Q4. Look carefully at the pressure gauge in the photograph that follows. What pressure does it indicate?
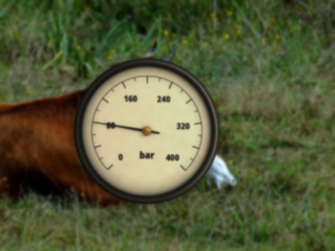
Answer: 80 bar
